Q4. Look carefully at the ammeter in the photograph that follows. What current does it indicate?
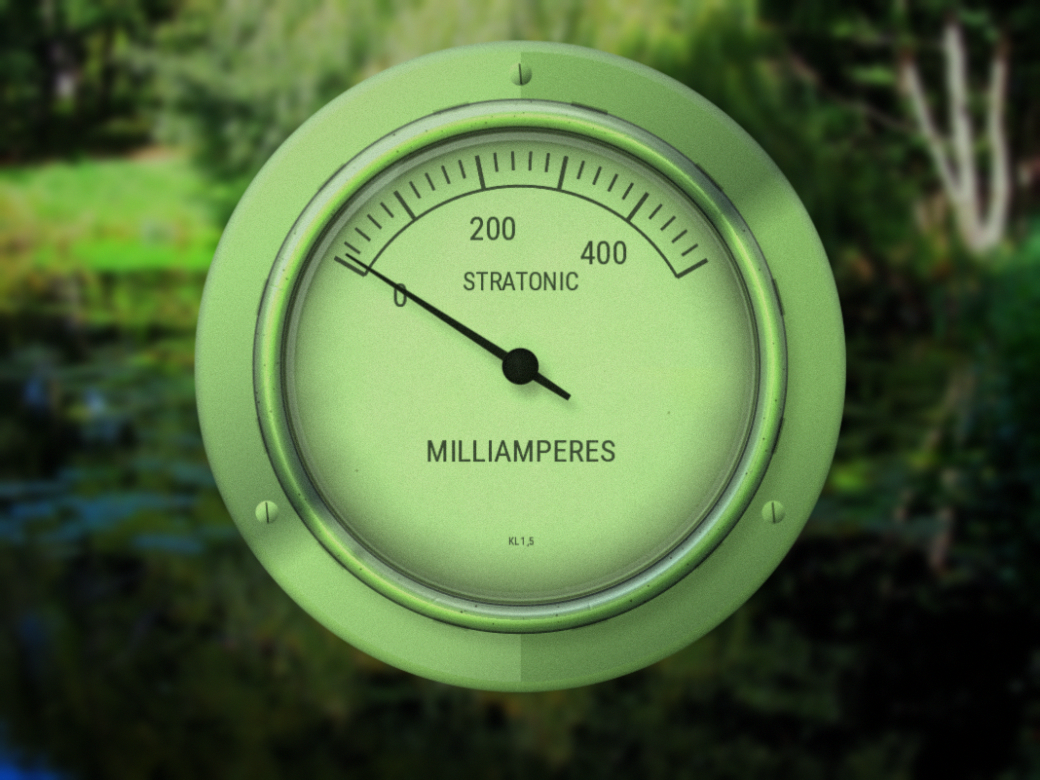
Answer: 10 mA
